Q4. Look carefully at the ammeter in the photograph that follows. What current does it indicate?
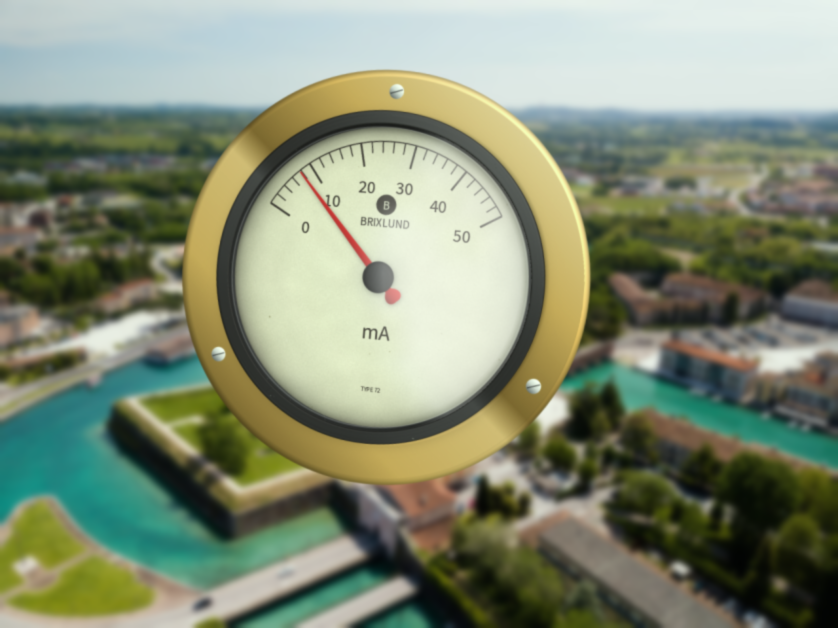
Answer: 8 mA
